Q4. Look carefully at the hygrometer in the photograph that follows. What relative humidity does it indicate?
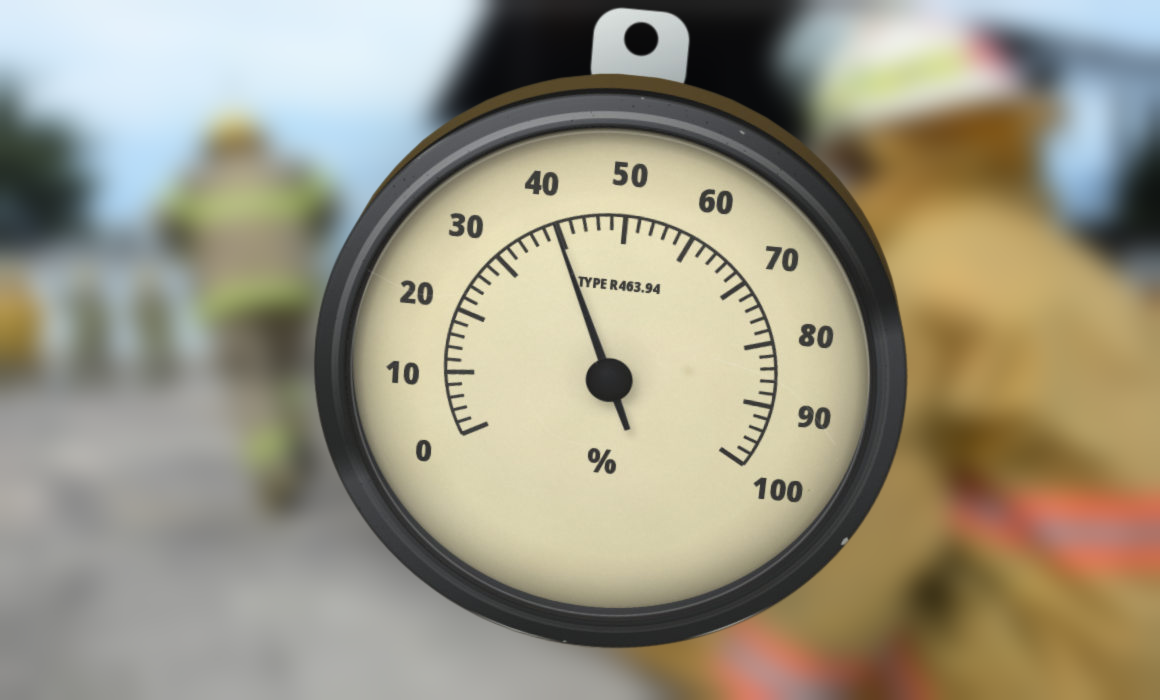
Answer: 40 %
